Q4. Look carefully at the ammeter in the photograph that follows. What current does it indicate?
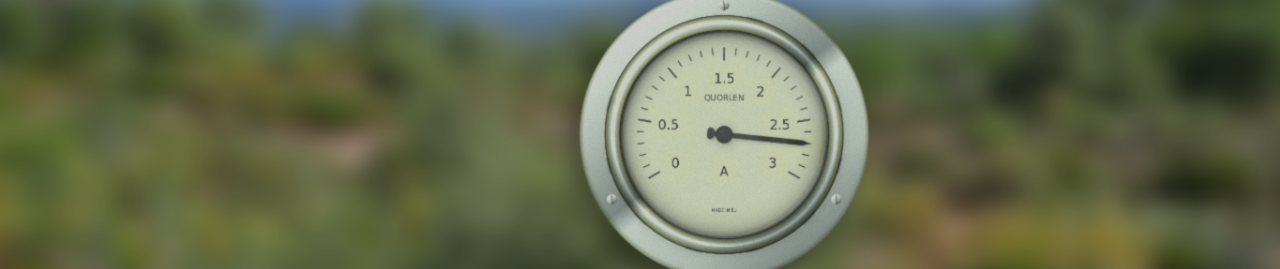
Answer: 2.7 A
